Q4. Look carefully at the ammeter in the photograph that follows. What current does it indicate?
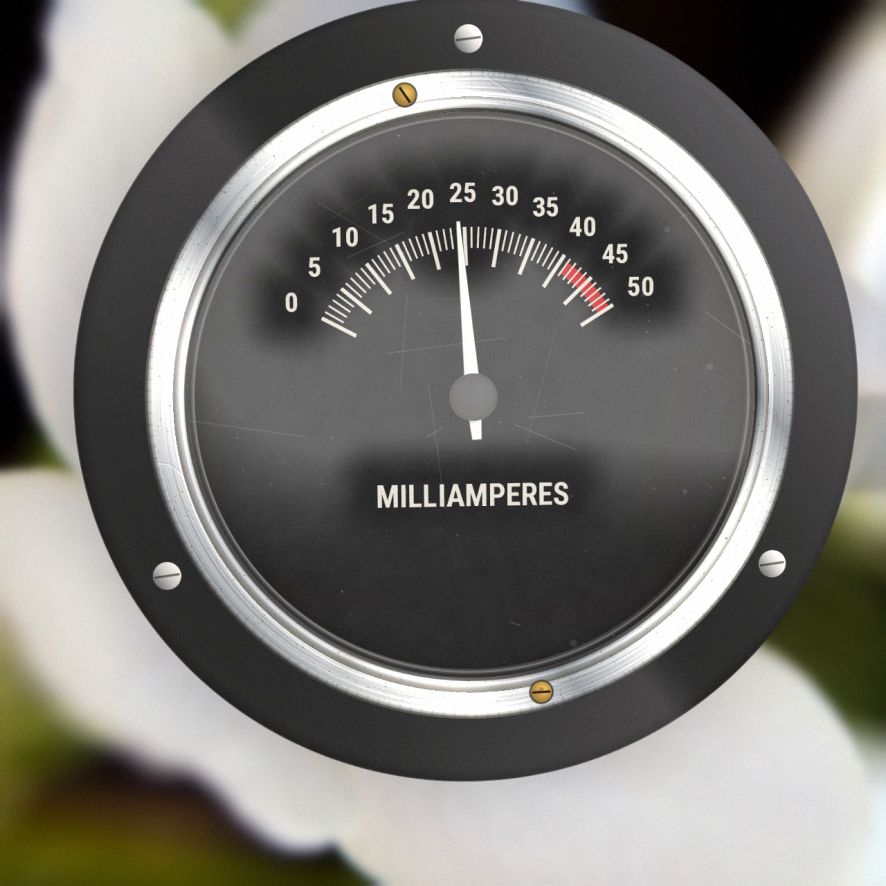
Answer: 24 mA
